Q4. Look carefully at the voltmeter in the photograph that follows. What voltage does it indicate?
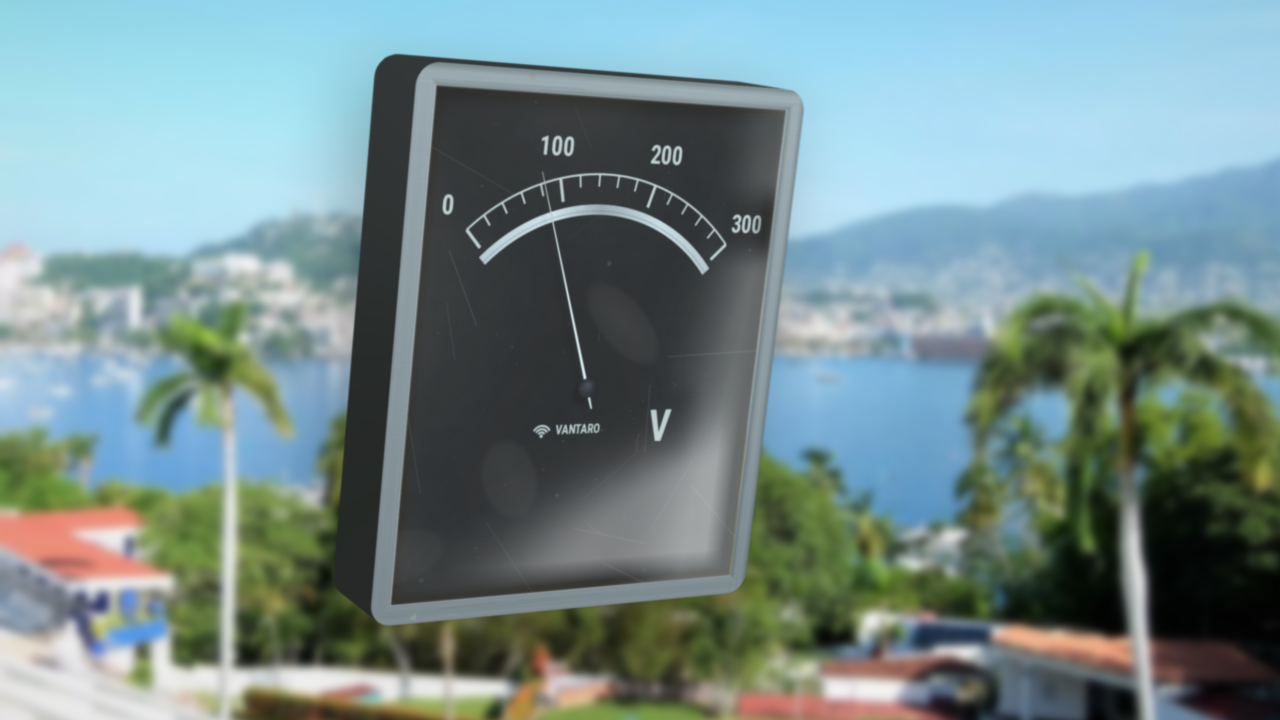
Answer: 80 V
